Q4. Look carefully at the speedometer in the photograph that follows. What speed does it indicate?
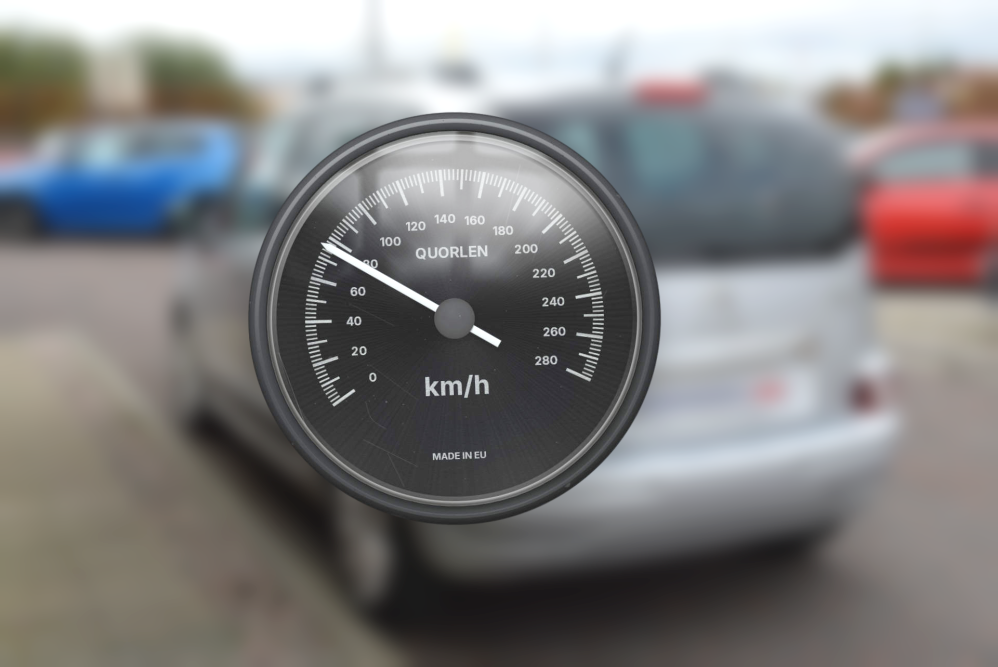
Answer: 76 km/h
